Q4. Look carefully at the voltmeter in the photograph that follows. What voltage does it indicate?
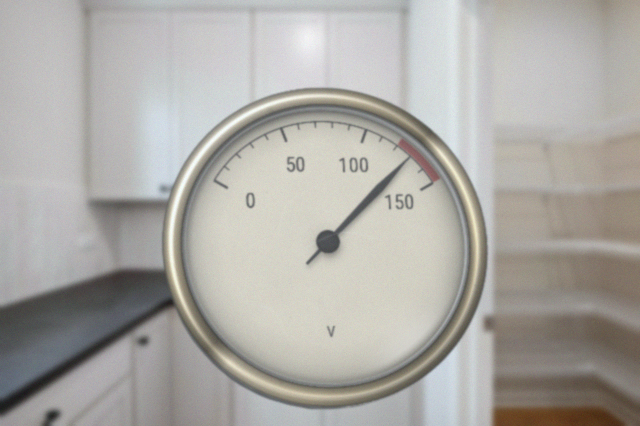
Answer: 130 V
